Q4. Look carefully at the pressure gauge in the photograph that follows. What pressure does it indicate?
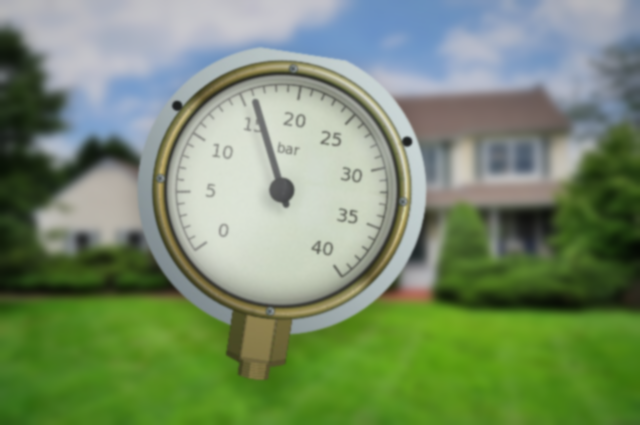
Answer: 16 bar
